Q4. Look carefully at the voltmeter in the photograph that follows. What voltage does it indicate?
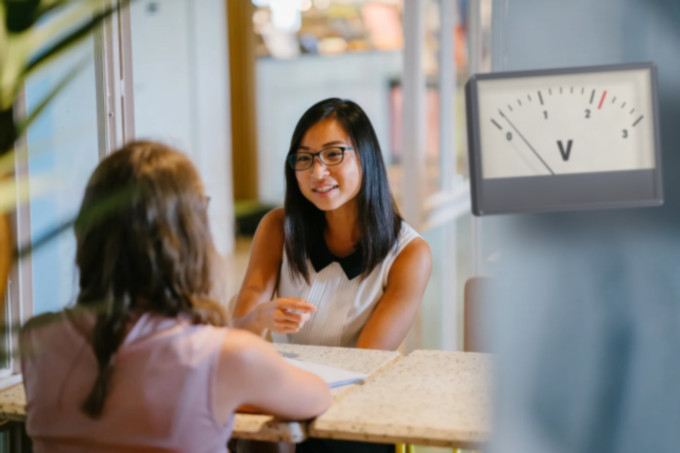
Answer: 0.2 V
